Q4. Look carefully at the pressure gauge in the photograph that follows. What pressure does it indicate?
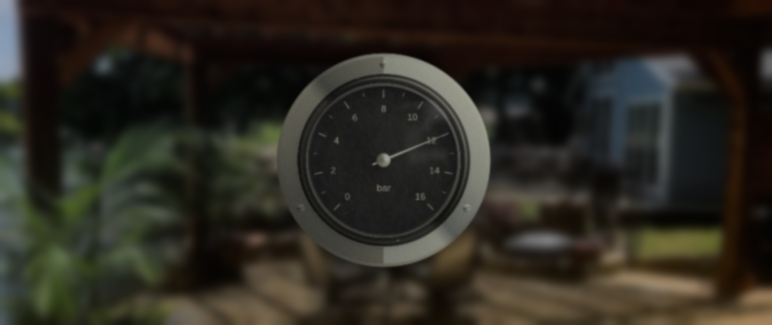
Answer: 12 bar
